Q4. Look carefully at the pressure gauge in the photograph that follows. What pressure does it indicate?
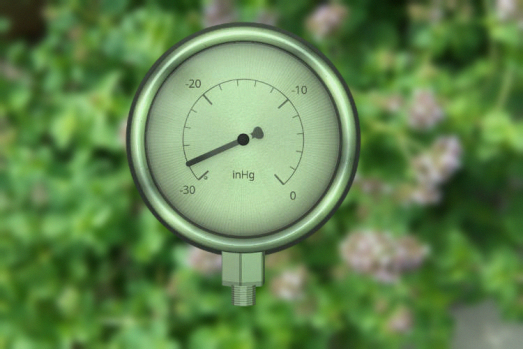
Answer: -28 inHg
